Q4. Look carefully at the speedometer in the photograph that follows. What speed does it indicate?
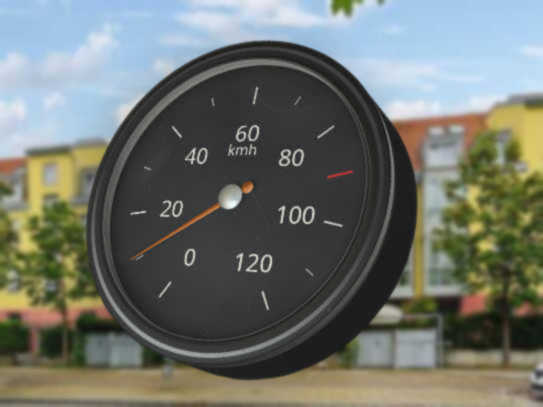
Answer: 10 km/h
